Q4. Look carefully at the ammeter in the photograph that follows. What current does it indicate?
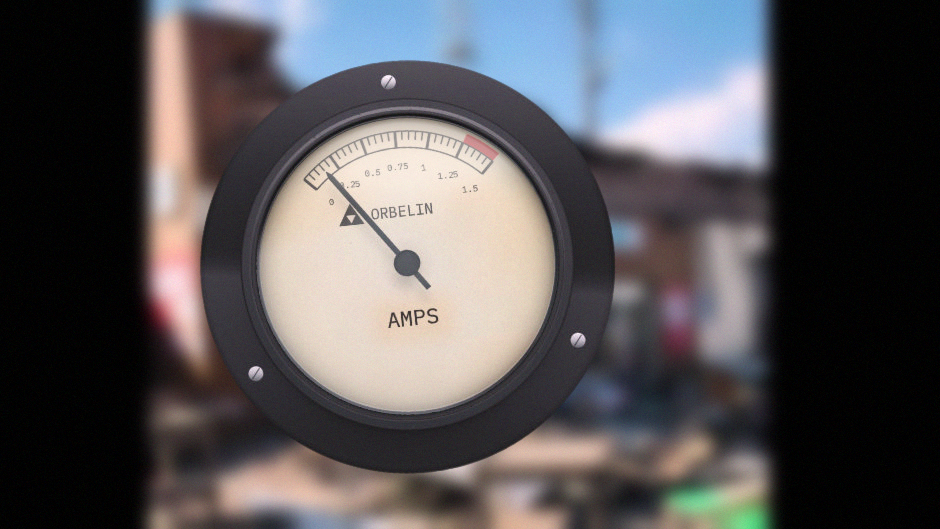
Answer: 0.15 A
